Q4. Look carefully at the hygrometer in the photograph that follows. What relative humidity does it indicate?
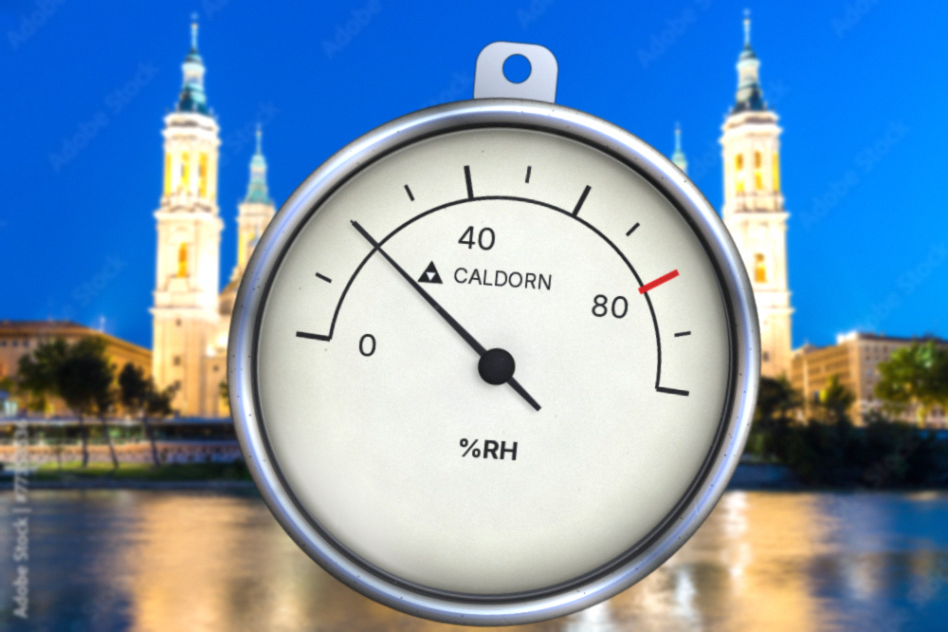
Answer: 20 %
